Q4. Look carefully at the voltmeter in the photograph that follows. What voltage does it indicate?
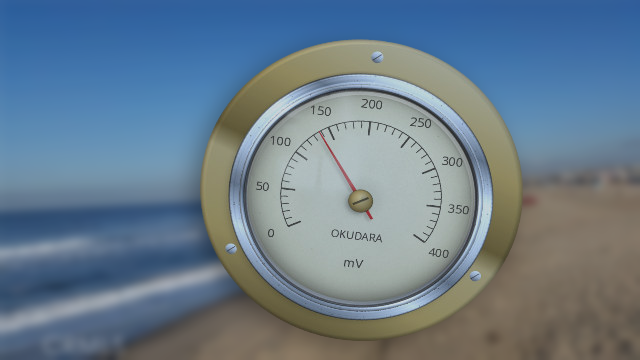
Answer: 140 mV
